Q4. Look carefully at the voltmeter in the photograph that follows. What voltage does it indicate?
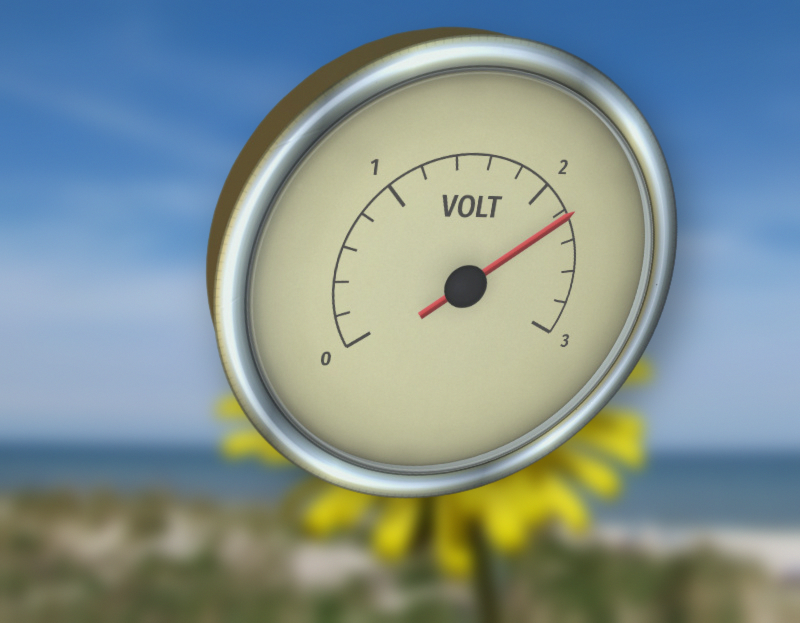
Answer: 2.2 V
